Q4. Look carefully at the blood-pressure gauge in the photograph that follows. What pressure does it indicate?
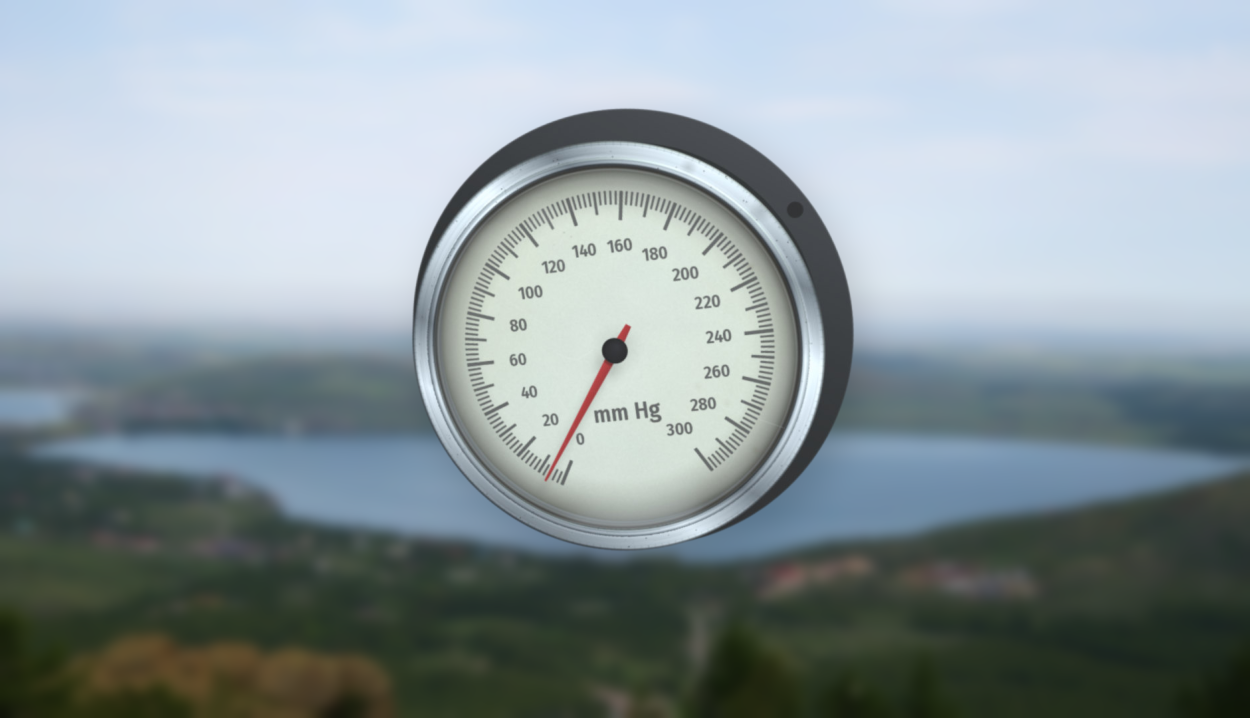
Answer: 6 mmHg
